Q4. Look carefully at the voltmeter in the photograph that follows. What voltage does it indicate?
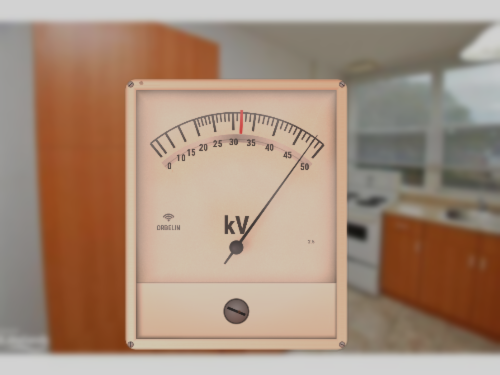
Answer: 48 kV
